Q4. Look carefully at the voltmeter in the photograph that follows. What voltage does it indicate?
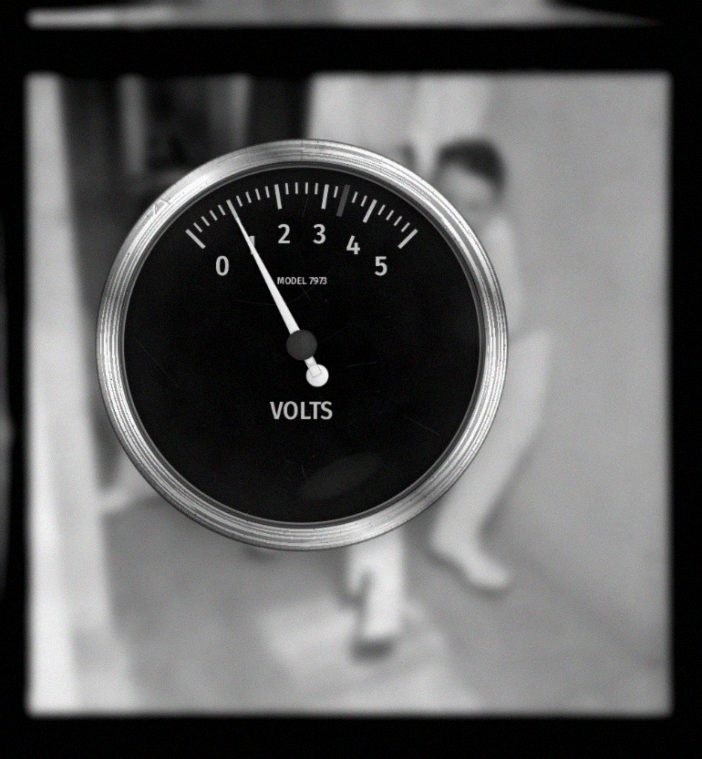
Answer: 1 V
